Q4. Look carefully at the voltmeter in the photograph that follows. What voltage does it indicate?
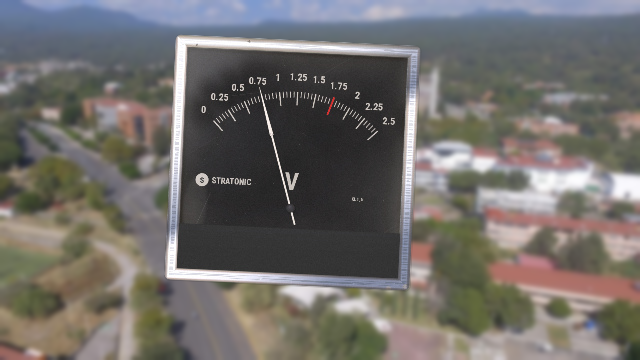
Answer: 0.75 V
